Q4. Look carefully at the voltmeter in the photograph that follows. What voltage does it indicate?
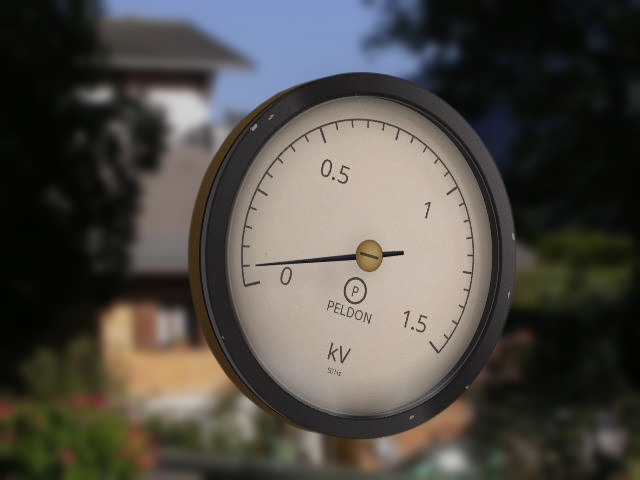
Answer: 0.05 kV
